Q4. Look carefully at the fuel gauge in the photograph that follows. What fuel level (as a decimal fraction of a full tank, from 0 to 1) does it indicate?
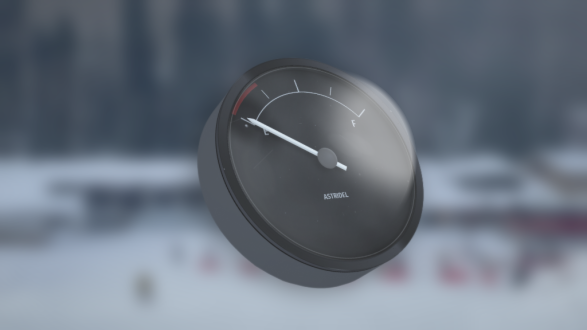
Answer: 0
